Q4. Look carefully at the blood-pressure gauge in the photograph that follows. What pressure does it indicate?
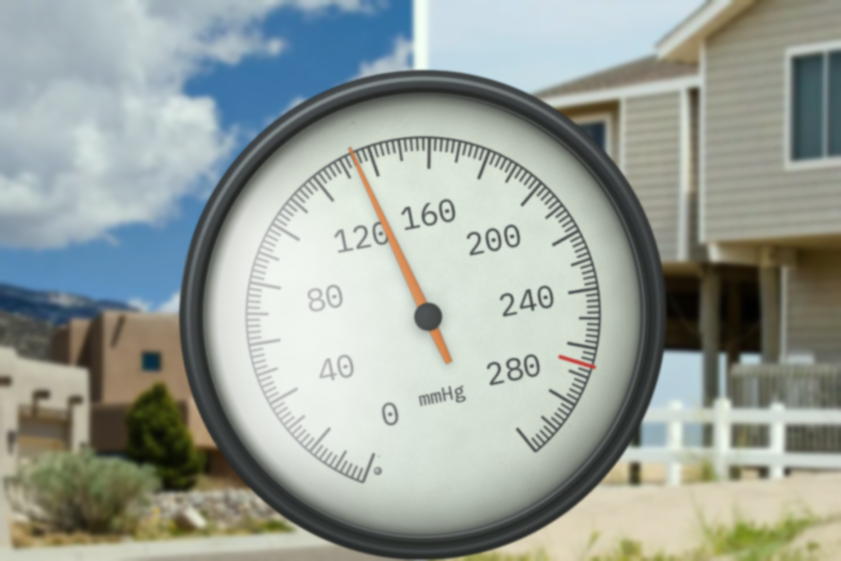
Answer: 134 mmHg
